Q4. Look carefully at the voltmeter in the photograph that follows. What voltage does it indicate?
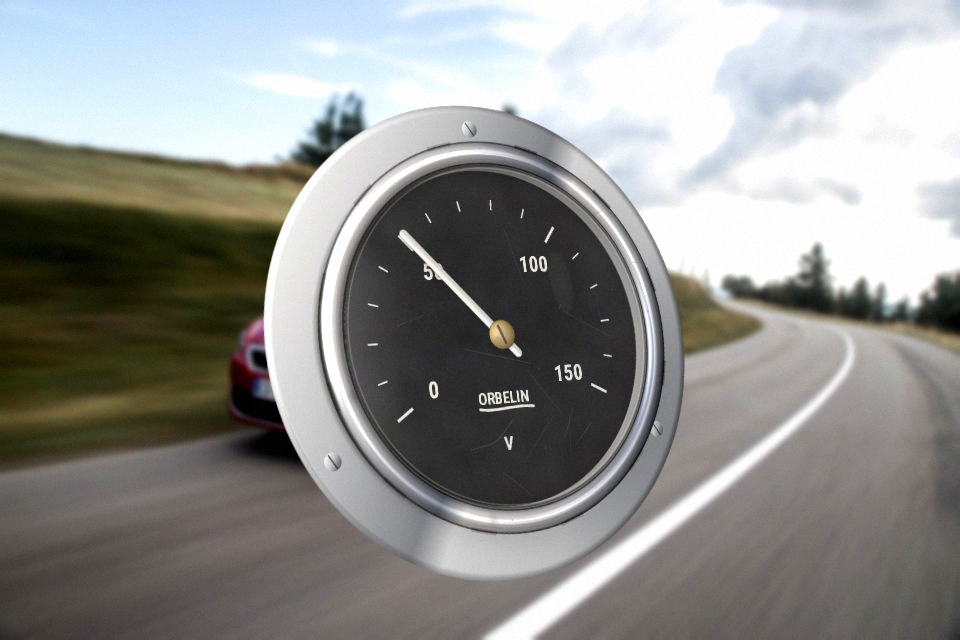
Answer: 50 V
